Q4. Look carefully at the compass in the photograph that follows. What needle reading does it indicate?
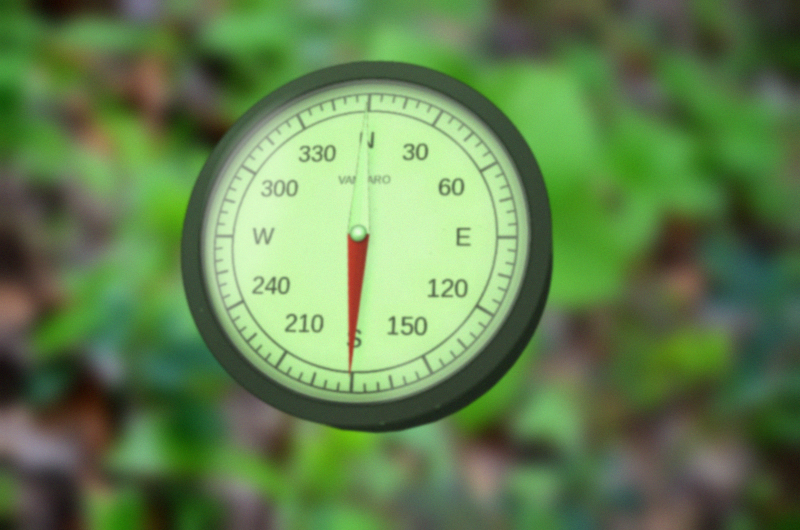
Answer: 180 °
